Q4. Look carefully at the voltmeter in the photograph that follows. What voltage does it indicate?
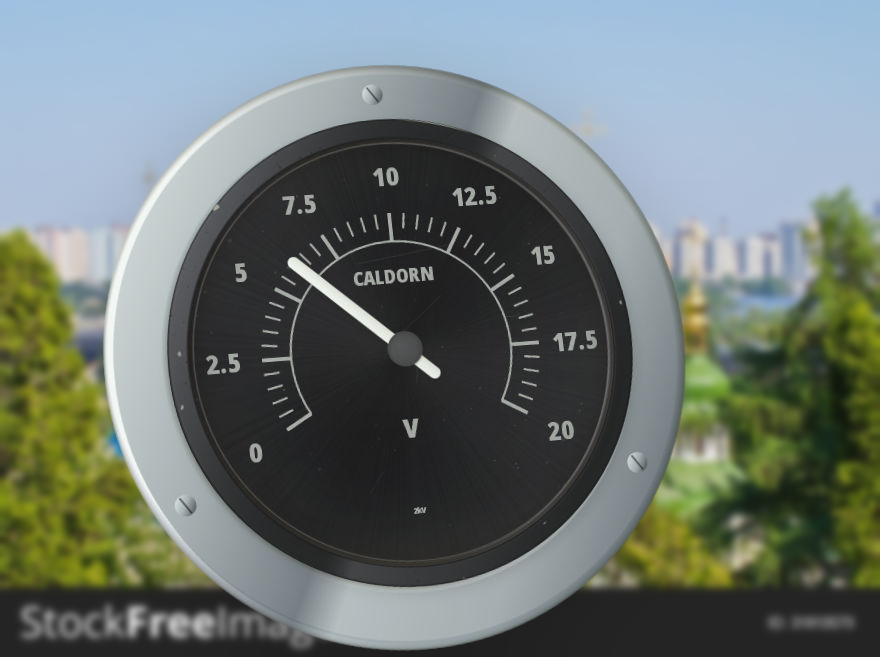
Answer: 6 V
